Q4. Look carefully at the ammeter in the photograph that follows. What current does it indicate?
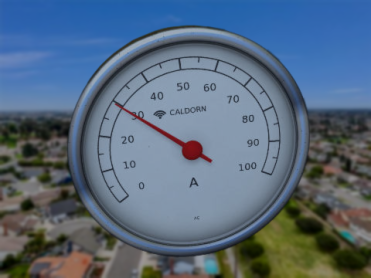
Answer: 30 A
